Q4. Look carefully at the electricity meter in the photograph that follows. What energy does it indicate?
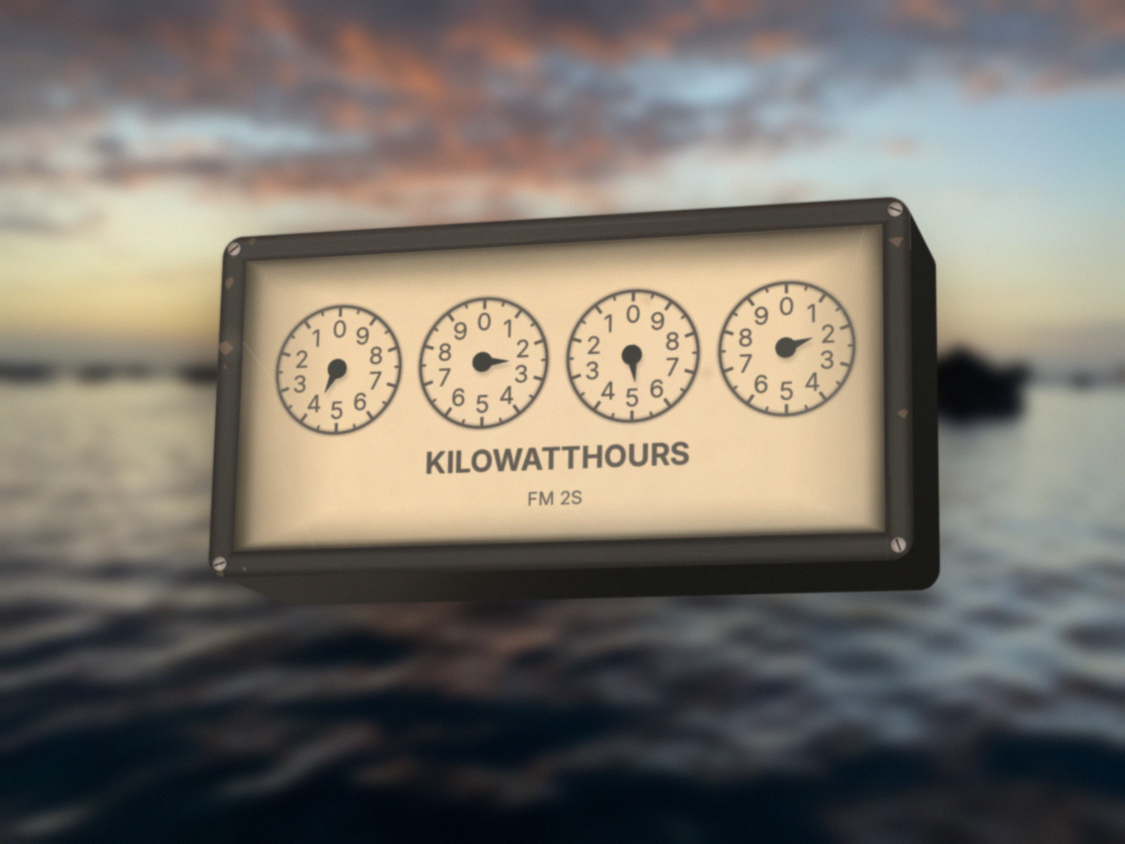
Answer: 4252 kWh
